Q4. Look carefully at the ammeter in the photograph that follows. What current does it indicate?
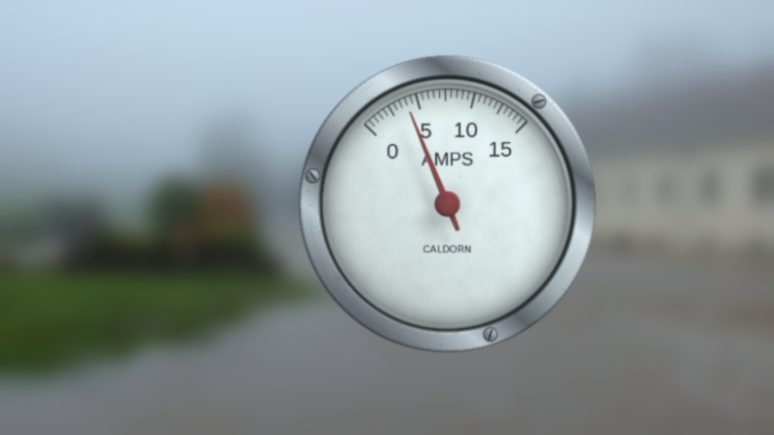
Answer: 4 A
